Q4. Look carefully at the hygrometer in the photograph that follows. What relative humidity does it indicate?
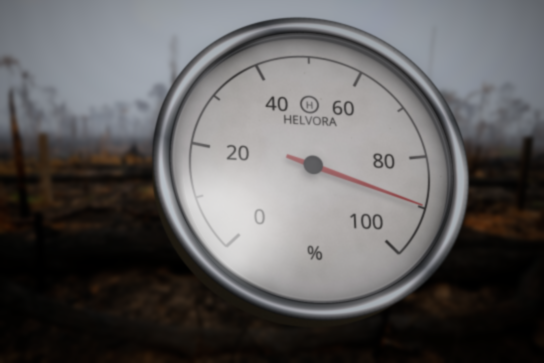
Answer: 90 %
